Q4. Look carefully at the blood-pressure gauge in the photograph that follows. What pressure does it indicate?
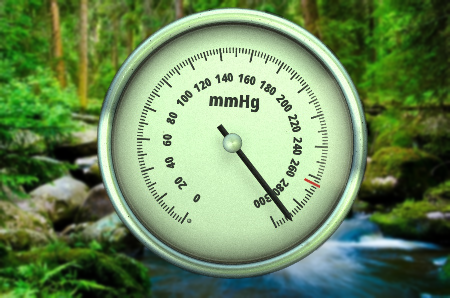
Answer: 290 mmHg
